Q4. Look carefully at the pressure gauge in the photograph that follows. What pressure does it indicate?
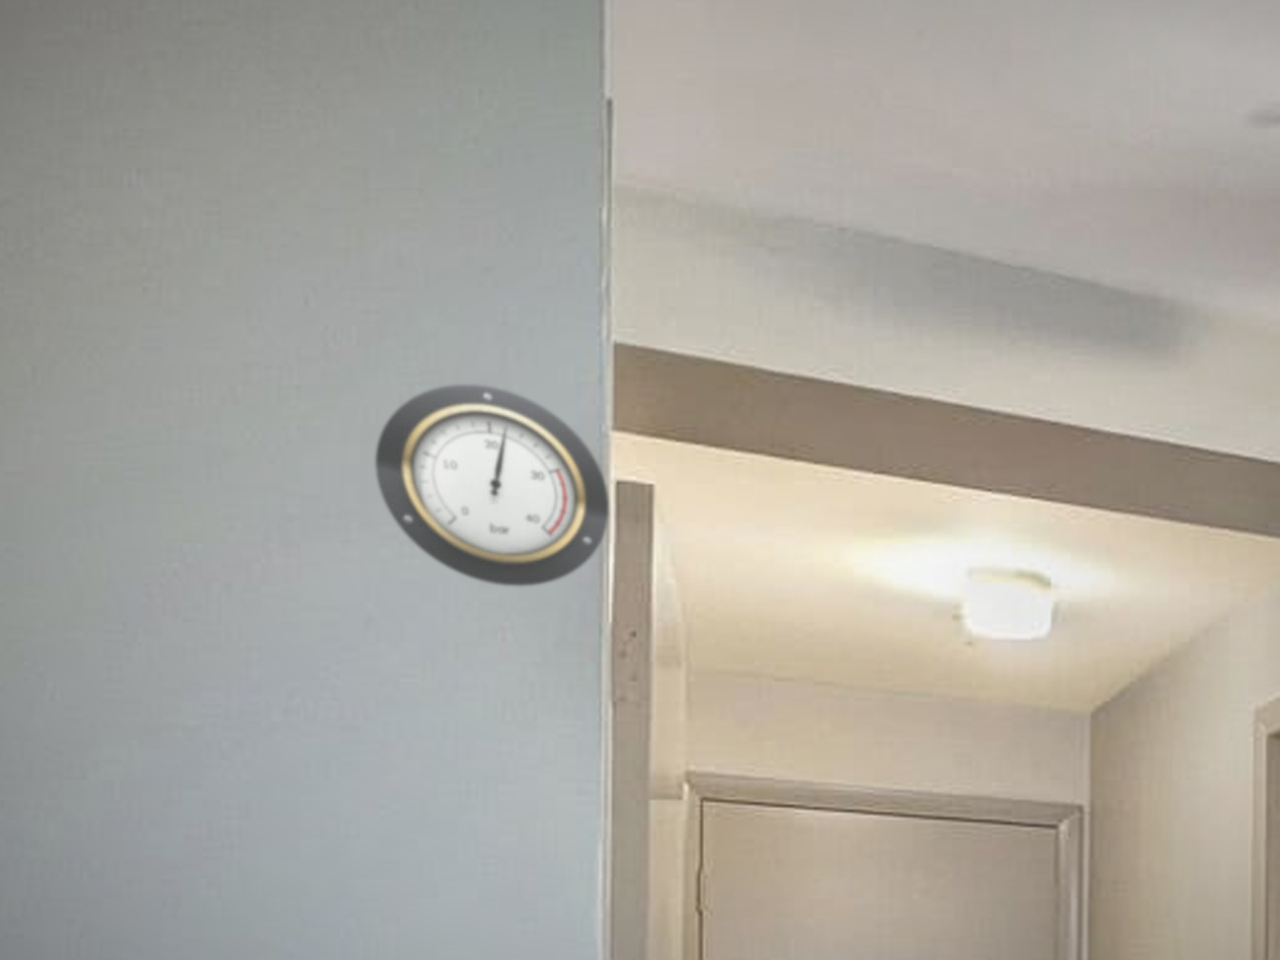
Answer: 22 bar
